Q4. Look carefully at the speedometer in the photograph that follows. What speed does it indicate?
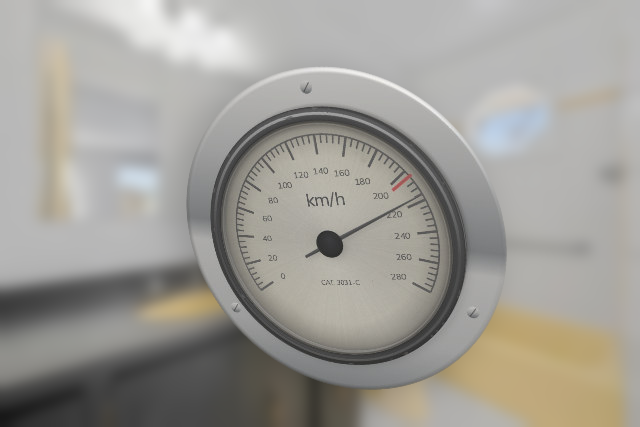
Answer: 216 km/h
